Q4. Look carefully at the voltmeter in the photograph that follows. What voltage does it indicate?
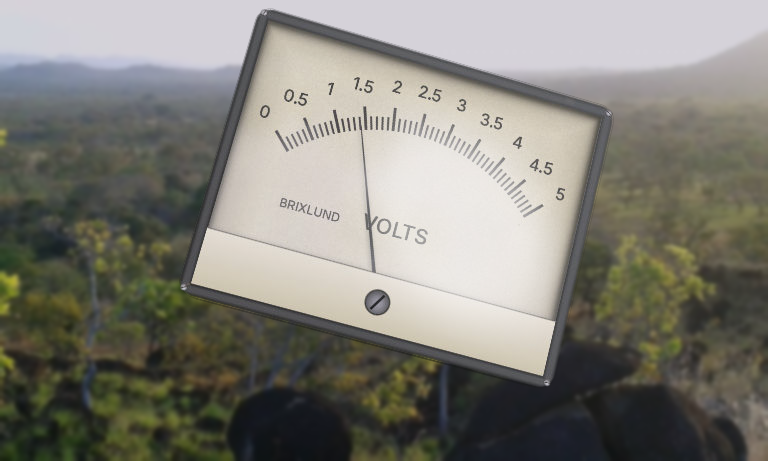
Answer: 1.4 V
